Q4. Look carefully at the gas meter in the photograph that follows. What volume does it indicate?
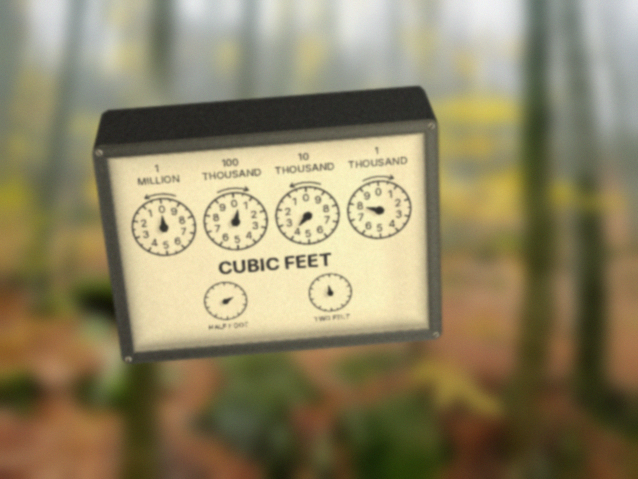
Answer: 3800 ft³
